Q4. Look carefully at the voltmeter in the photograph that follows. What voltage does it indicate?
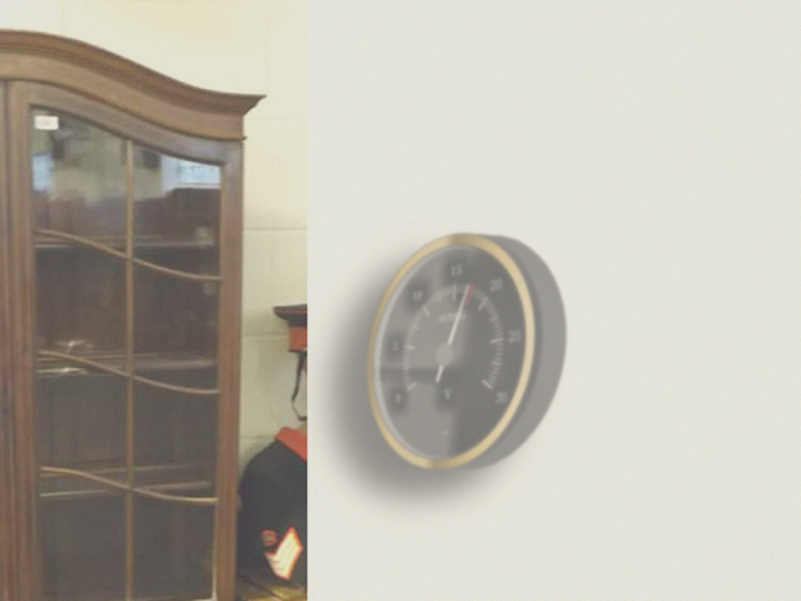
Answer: 17.5 V
